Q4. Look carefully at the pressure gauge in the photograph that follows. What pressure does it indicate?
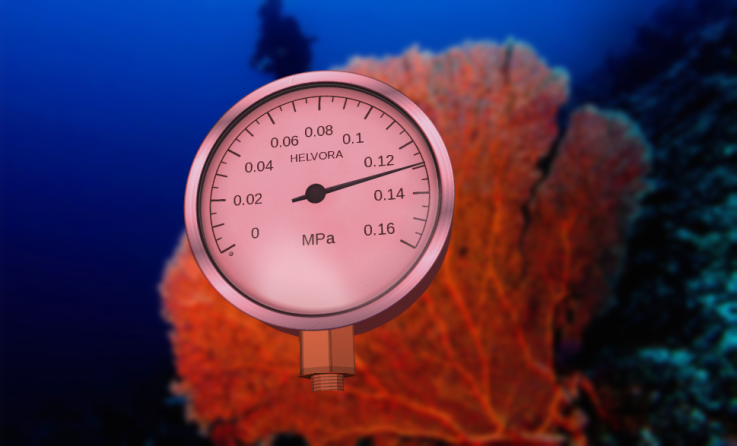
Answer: 0.13 MPa
